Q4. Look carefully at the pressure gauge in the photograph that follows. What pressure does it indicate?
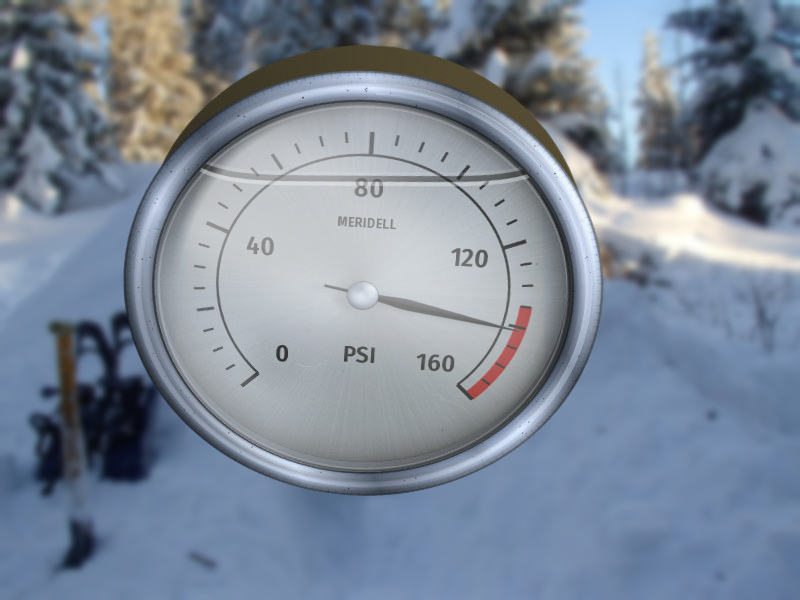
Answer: 140 psi
